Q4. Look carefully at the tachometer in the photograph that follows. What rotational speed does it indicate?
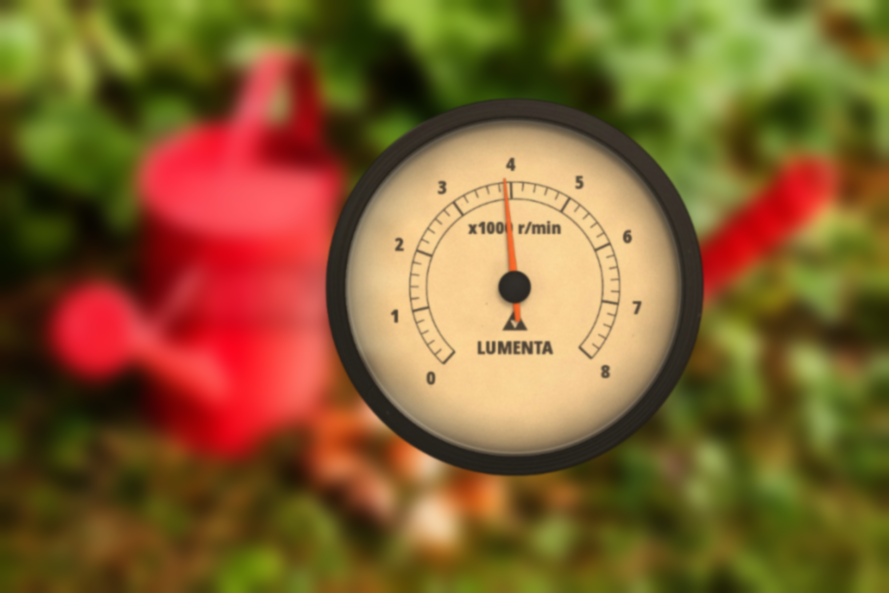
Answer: 3900 rpm
